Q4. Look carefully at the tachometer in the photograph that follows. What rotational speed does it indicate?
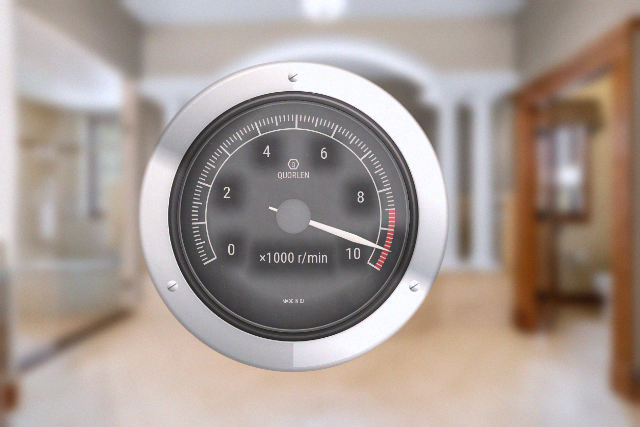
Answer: 9500 rpm
